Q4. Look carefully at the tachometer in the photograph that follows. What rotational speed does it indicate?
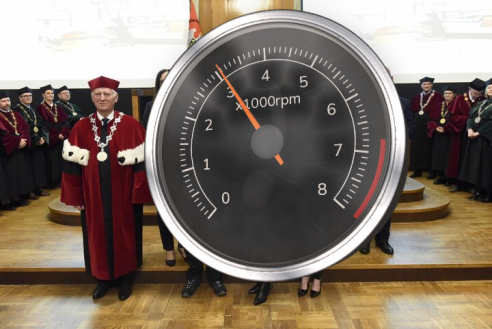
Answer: 3100 rpm
